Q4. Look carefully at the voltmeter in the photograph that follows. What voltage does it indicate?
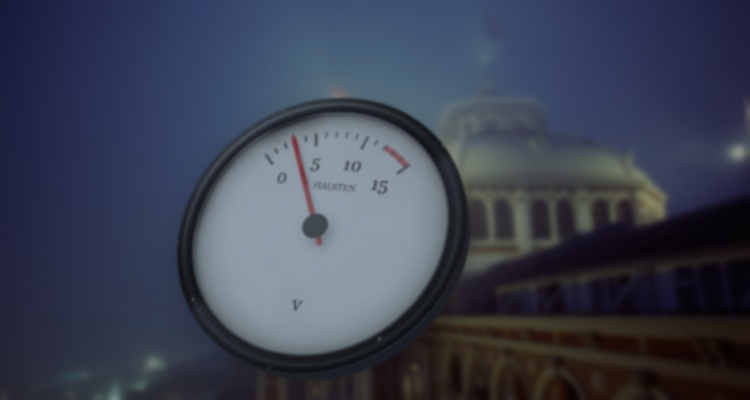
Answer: 3 V
